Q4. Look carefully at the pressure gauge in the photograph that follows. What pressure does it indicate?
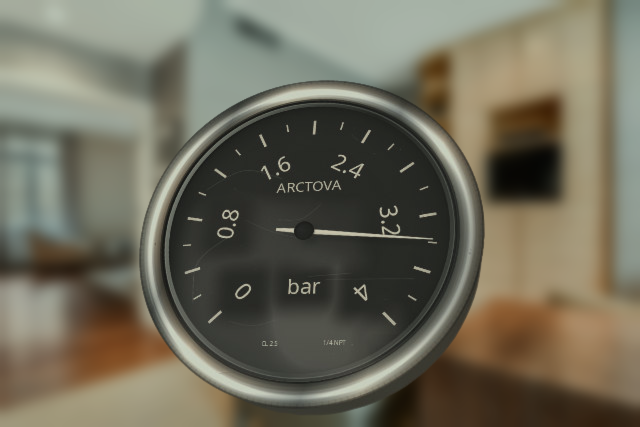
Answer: 3.4 bar
